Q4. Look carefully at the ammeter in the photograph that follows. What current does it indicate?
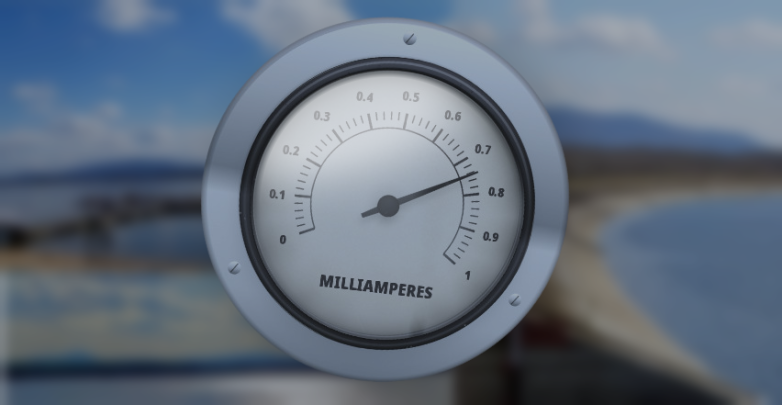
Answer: 0.74 mA
